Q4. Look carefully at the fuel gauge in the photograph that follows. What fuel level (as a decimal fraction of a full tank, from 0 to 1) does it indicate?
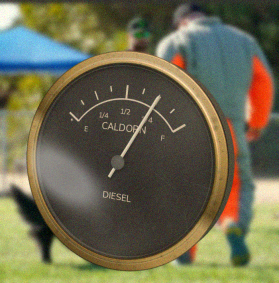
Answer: 0.75
